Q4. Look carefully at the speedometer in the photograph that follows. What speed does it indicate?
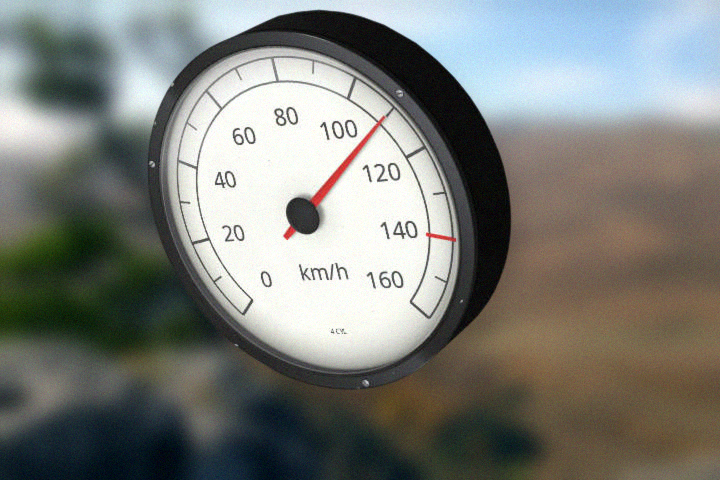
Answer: 110 km/h
